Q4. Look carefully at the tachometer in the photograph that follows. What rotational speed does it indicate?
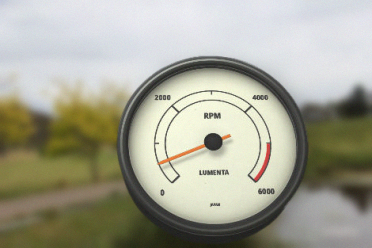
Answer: 500 rpm
